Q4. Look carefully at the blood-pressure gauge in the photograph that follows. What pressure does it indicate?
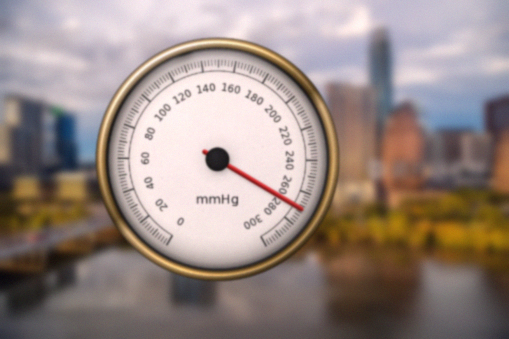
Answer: 270 mmHg
